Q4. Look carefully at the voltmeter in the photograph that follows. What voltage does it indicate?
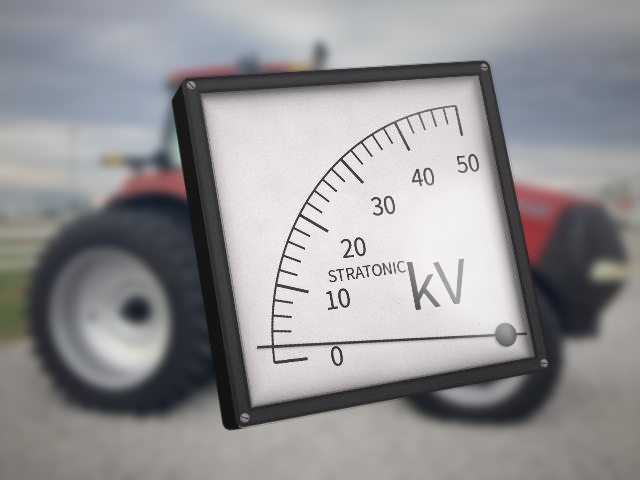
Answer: 2 kV
